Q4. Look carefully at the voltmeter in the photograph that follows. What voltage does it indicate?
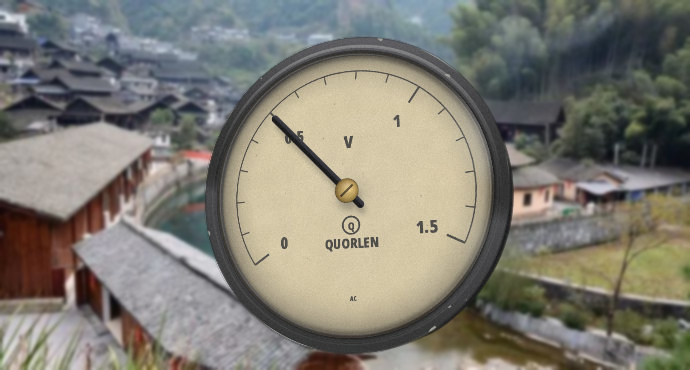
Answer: 0.5 V
